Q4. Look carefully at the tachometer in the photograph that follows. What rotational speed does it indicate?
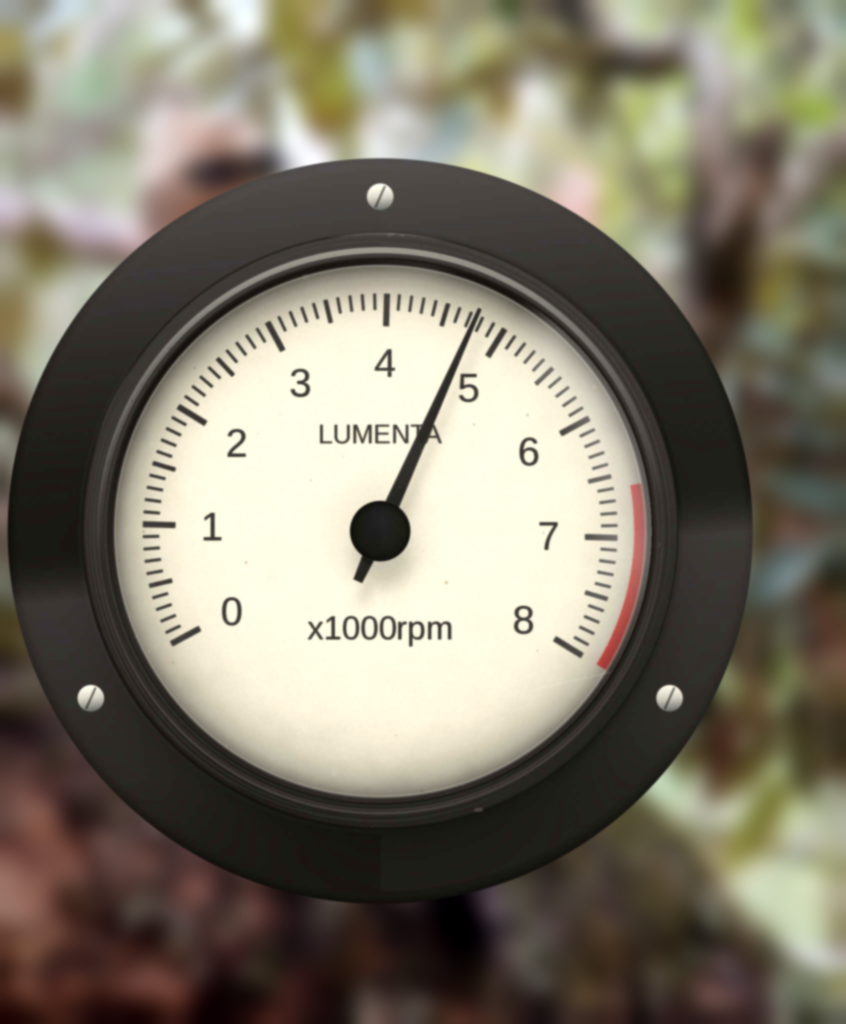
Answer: 4750 rpm
